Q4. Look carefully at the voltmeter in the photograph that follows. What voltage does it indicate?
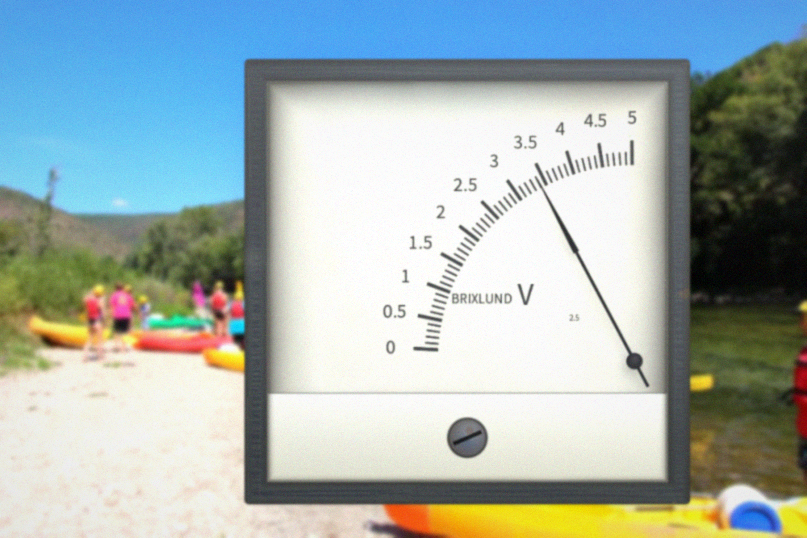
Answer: 3.4 V
